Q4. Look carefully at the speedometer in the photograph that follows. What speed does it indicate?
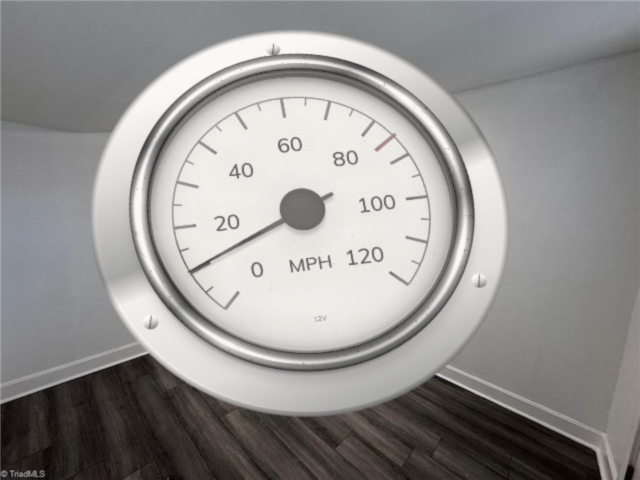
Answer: 10 mph
